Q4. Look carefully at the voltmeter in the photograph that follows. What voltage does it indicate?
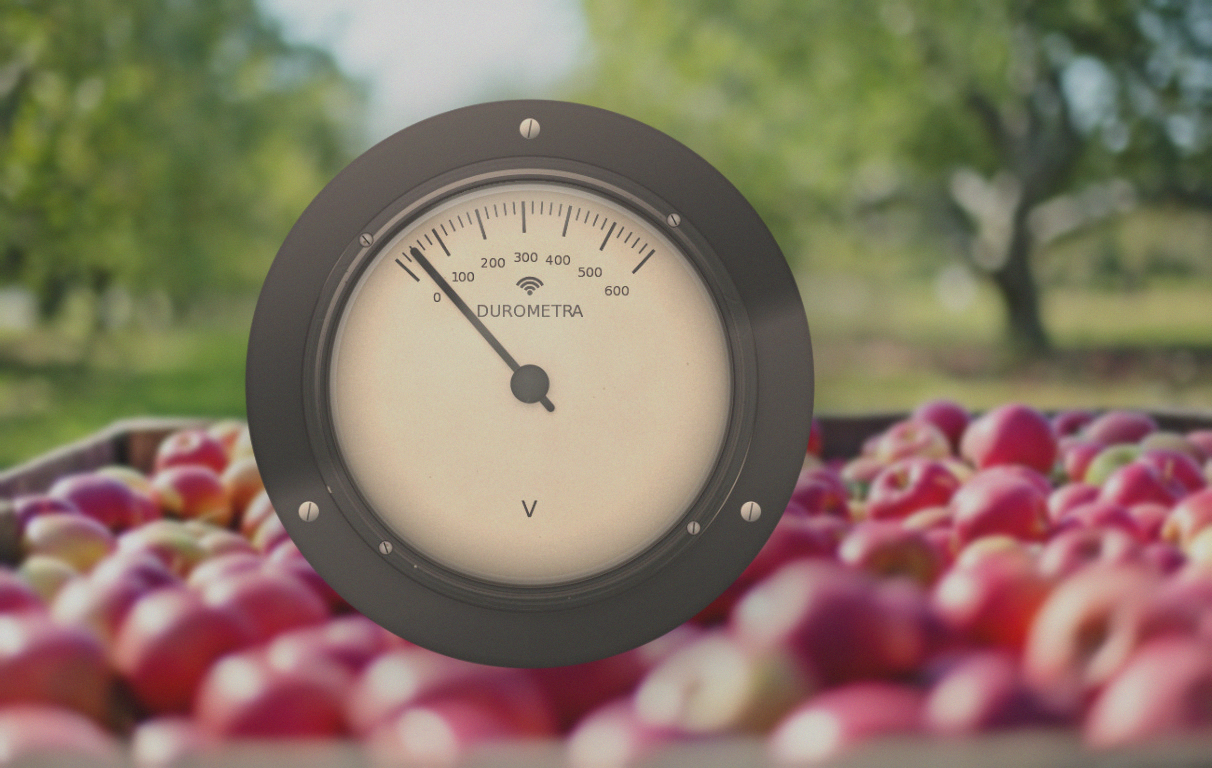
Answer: 40 V
